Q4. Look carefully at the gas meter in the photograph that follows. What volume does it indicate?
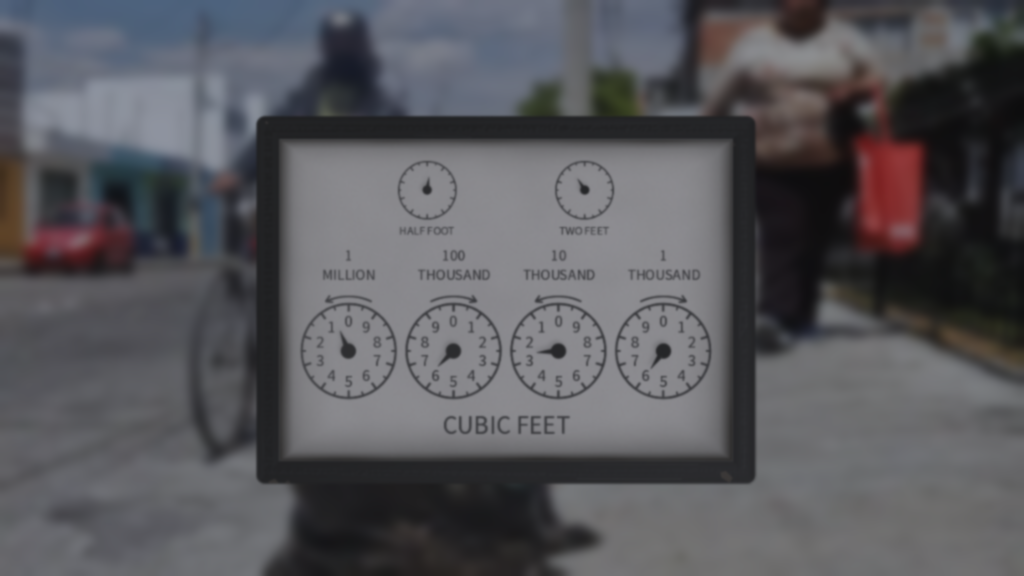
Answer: 62600 ft³
